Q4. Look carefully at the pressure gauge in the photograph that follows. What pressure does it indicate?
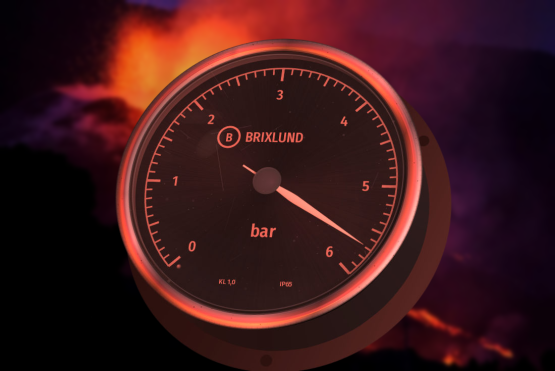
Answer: 5.7 bar
